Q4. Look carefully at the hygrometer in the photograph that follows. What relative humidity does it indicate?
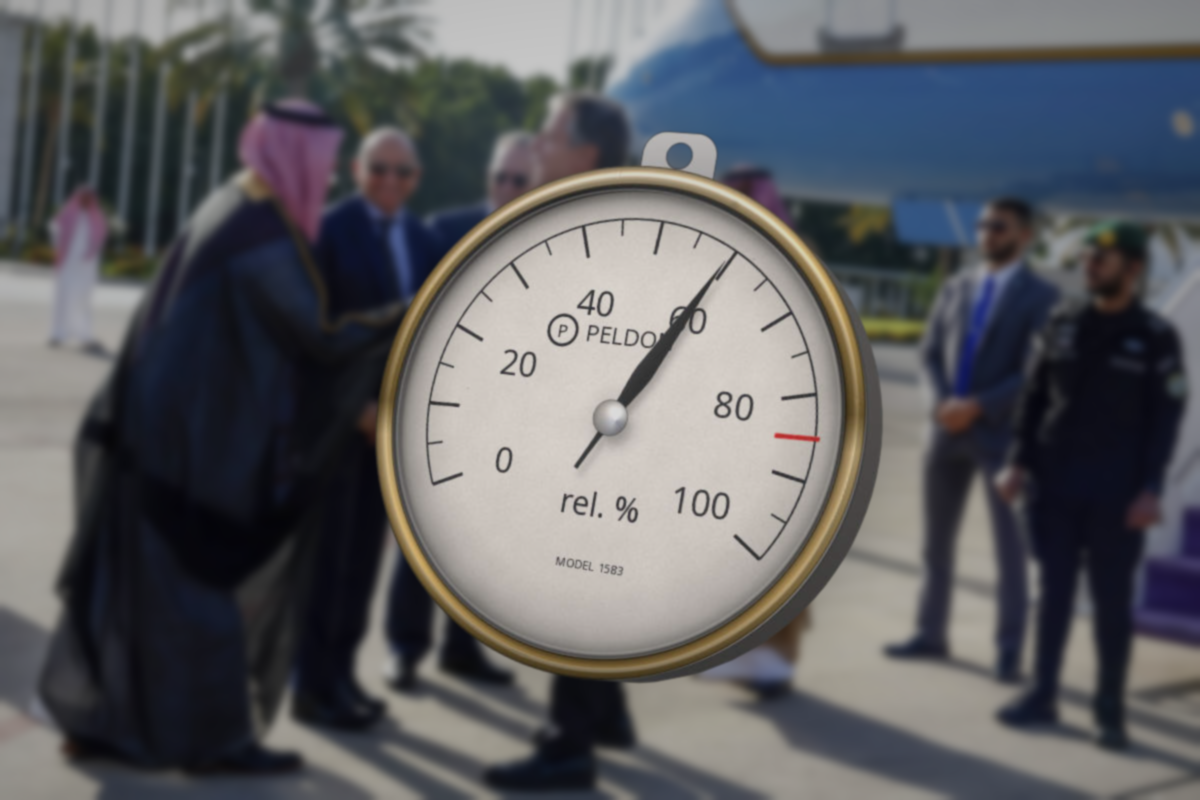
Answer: 60 %
